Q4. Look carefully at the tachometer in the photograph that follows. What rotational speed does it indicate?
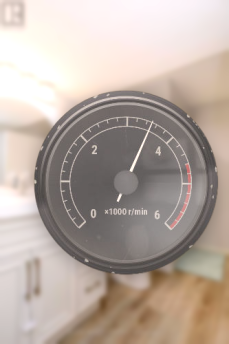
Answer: 3500 rpm
